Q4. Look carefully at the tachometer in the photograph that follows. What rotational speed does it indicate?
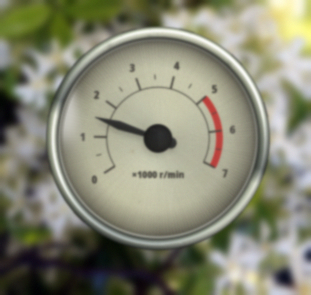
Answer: 1500 rpm
